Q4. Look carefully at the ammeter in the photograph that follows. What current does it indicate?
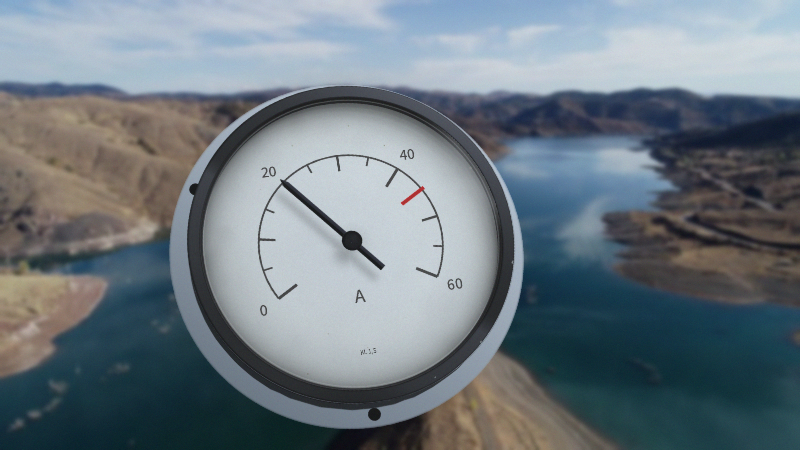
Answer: 20 A
